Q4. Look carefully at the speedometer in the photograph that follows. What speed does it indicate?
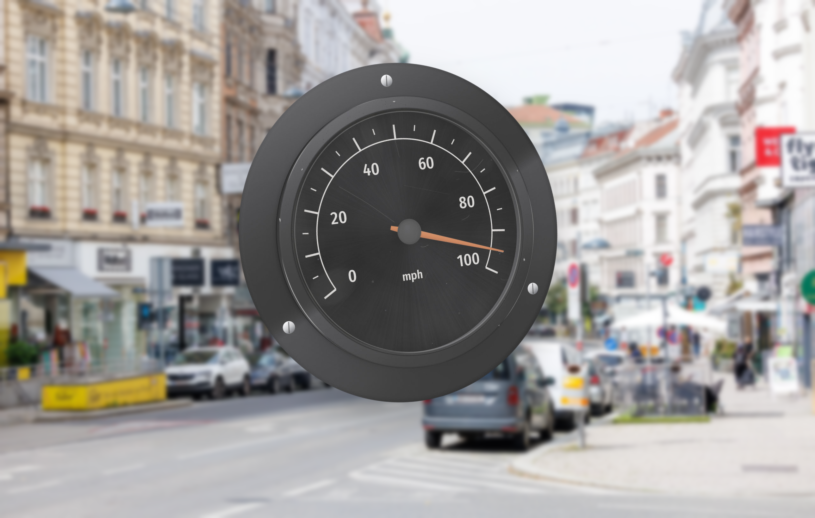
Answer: 95 mph
